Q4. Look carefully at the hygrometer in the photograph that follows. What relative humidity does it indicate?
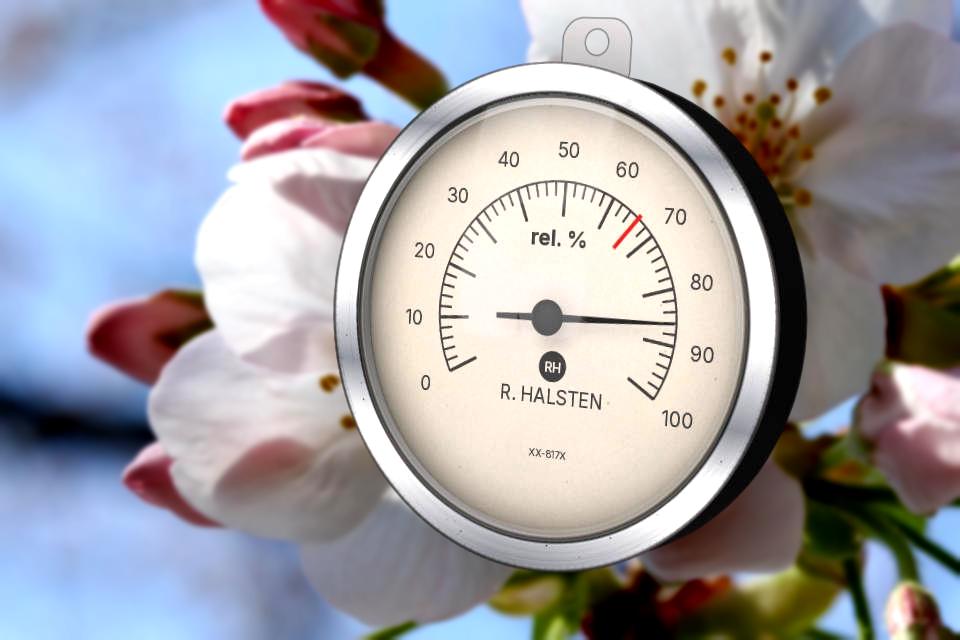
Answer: 86 %
